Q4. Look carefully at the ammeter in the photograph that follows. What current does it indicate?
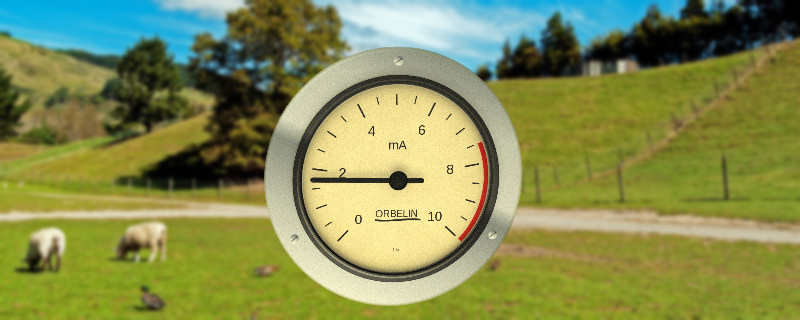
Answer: 1.75 mA
